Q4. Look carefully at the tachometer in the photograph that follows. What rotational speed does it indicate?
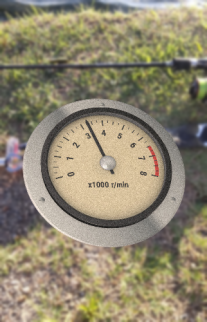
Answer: 3250 rpm
